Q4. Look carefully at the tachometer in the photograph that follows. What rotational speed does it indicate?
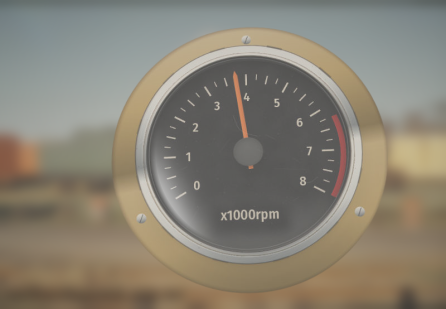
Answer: 3750 rpm
